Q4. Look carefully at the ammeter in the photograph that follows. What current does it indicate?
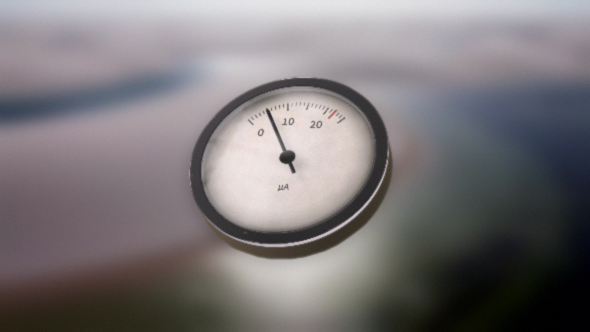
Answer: 5 µA
